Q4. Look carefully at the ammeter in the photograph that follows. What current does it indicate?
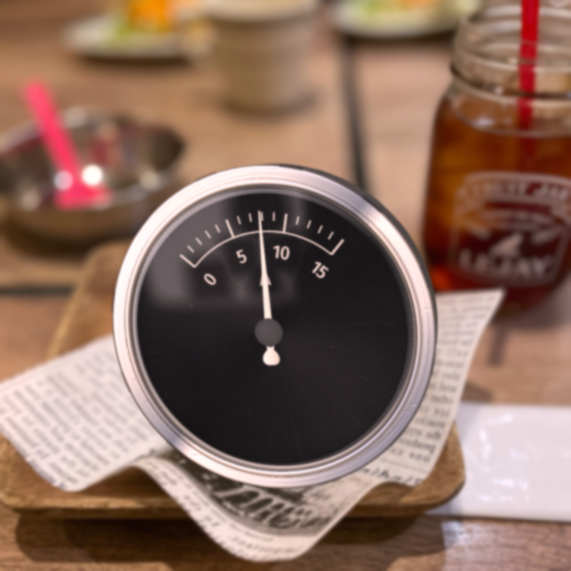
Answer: 8 A
